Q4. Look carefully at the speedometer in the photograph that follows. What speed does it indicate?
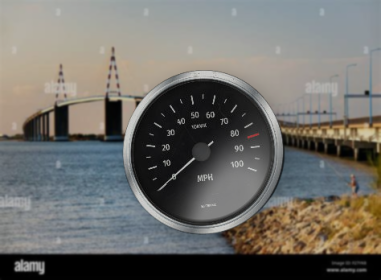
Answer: 0 mph
